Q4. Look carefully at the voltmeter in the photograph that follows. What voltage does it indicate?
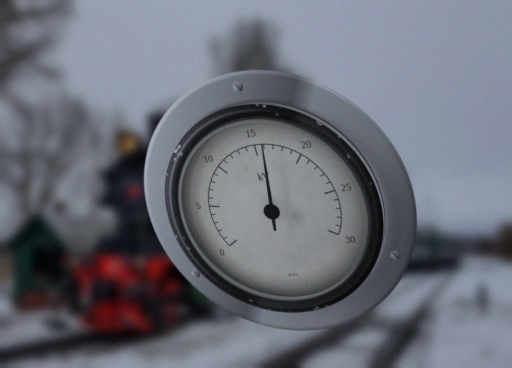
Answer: 16 kV
